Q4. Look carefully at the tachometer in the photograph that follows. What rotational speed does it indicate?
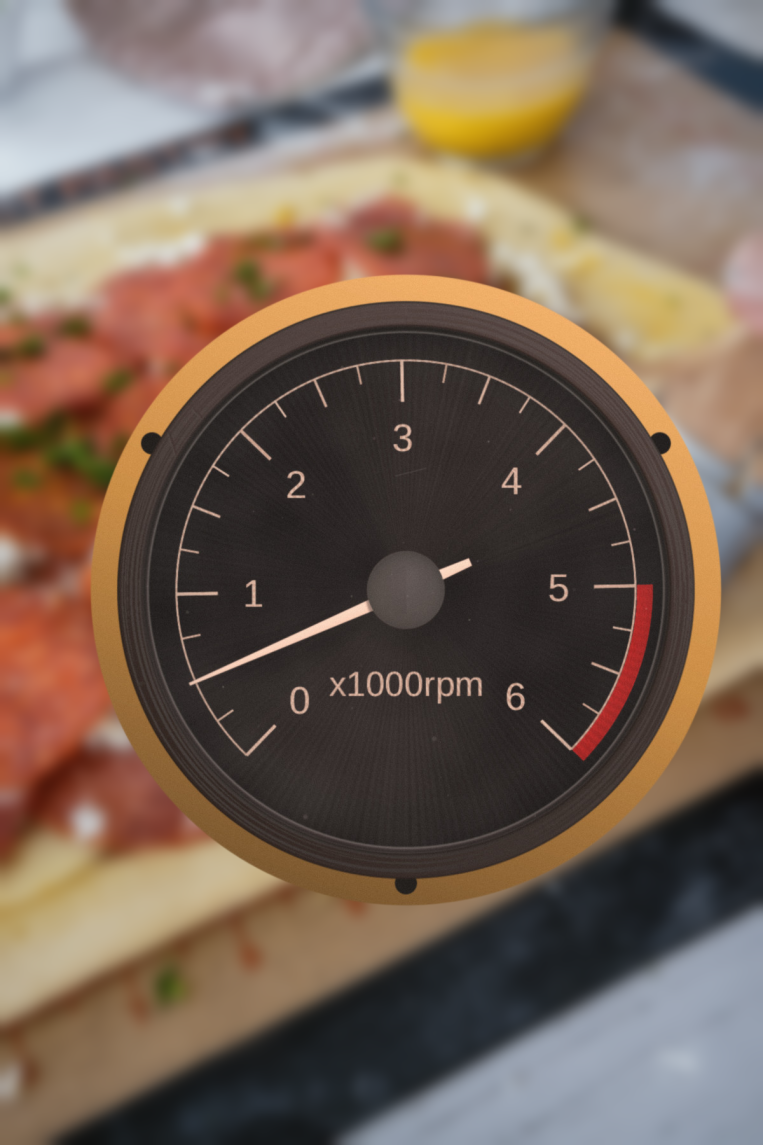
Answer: 500 rpm
